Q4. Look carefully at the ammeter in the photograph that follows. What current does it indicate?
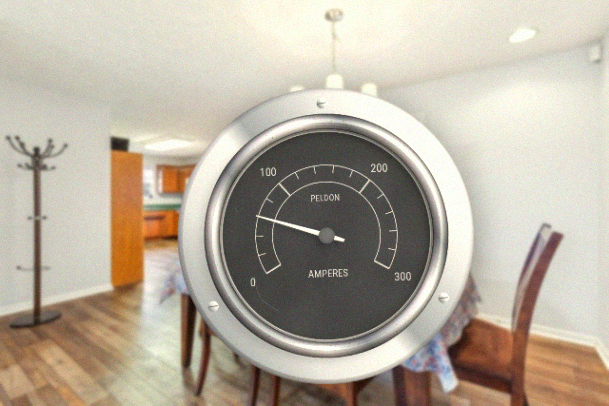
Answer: 60 A
